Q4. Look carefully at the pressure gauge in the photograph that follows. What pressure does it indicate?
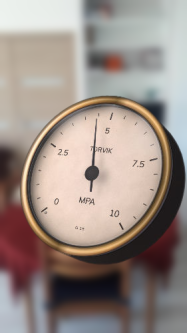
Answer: 4.5 MPa
